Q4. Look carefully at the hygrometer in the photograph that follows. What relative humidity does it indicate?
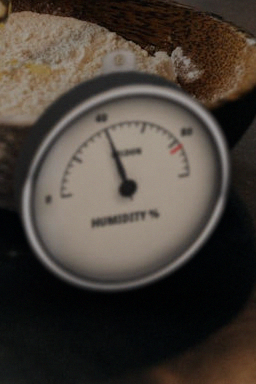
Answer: 40 %
